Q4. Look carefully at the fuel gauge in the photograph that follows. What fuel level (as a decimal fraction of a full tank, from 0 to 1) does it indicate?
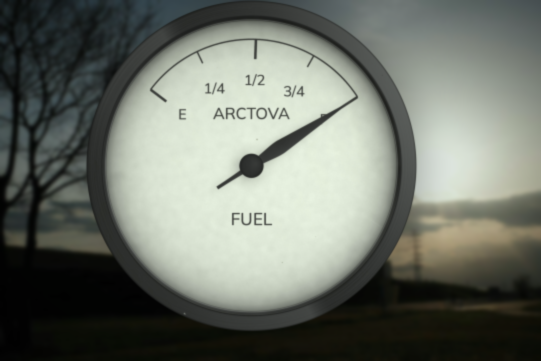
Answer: 1
